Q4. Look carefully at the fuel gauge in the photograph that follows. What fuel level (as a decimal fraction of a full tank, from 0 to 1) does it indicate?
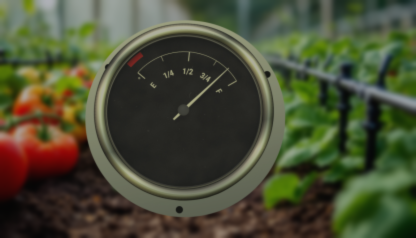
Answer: 0.875
